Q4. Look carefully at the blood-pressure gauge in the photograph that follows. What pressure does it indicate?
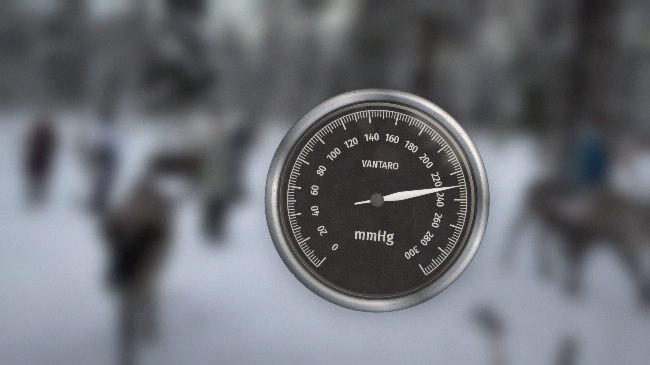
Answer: 230 mmHg
